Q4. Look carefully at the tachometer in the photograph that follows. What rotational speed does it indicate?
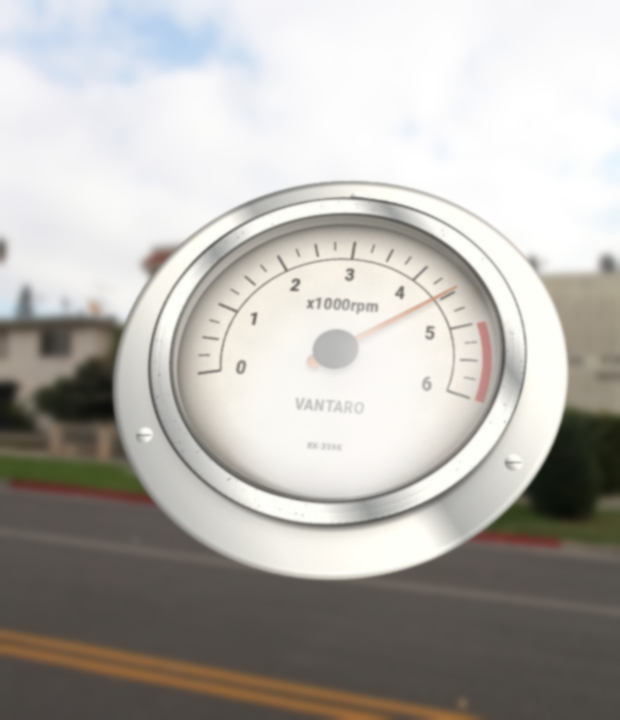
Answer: 4500 rpm
